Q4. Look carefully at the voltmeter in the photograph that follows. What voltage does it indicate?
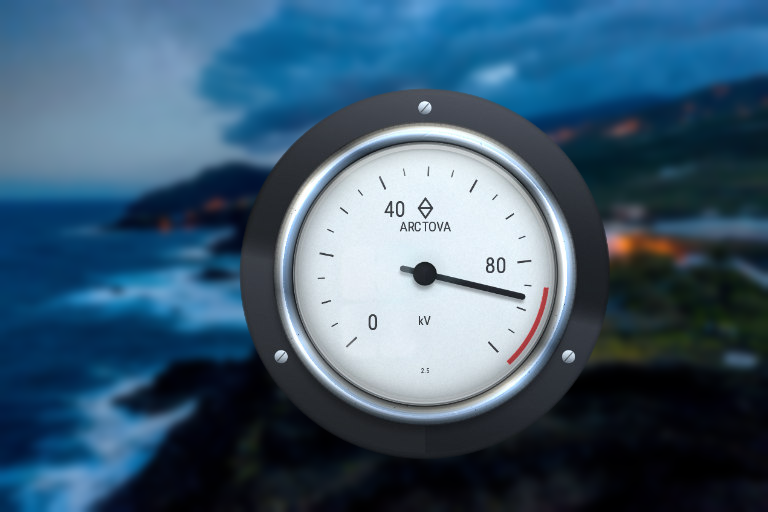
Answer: 87.5 kV
